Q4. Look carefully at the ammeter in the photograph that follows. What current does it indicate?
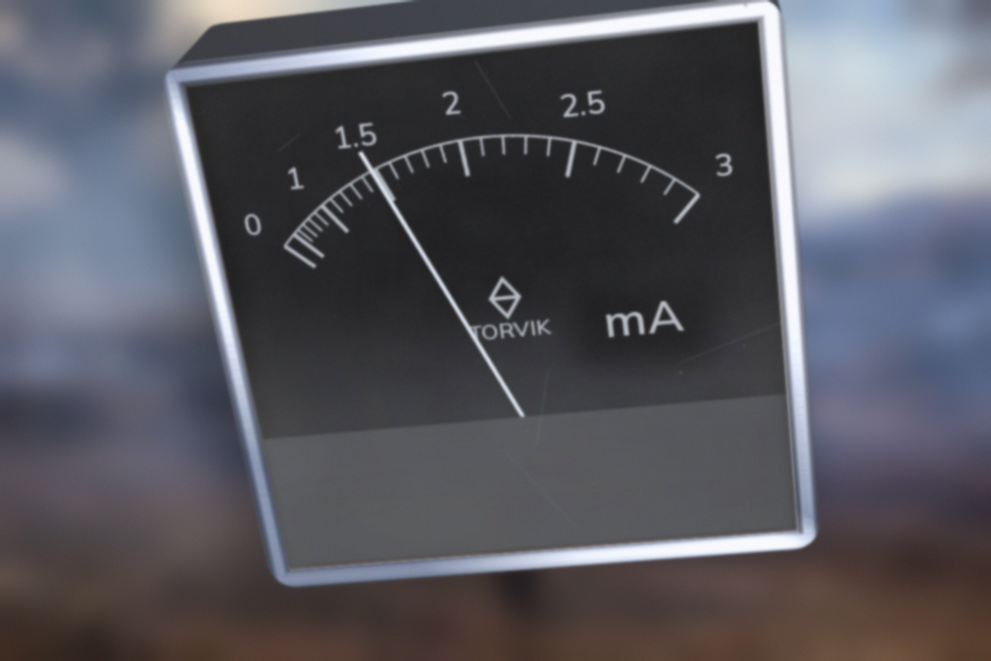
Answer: 1.5 mA
